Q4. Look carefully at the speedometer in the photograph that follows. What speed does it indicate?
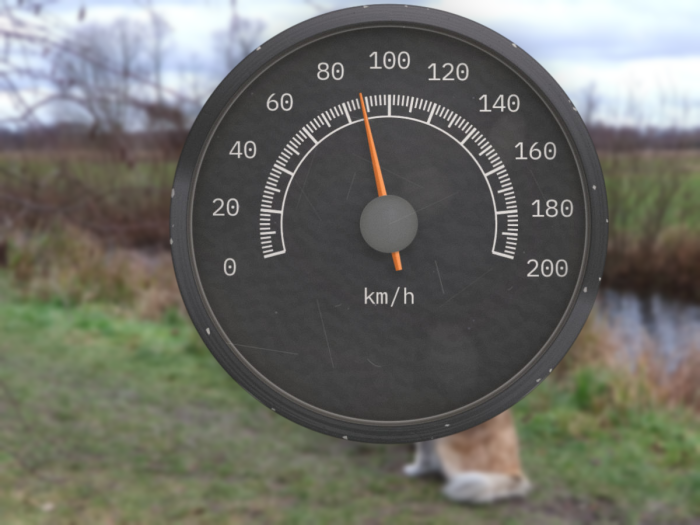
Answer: 88 km/h
